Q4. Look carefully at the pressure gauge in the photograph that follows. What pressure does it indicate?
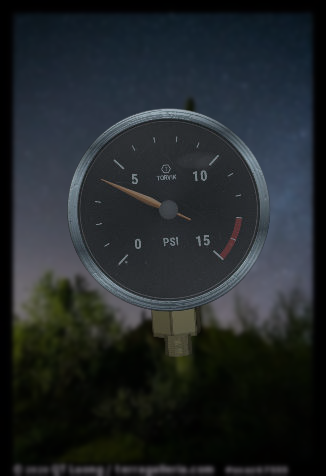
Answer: 4 psi
